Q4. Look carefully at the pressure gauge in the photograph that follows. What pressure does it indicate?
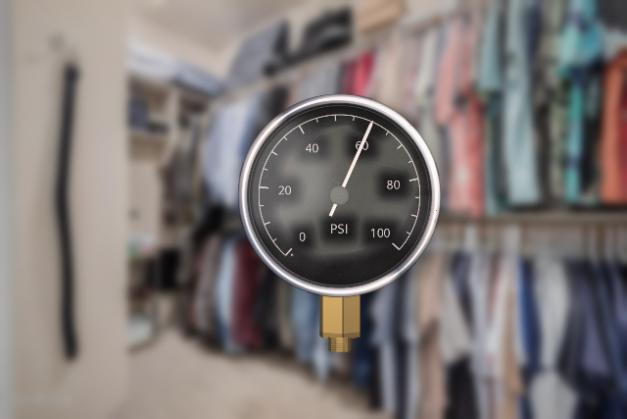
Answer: 60 psi
